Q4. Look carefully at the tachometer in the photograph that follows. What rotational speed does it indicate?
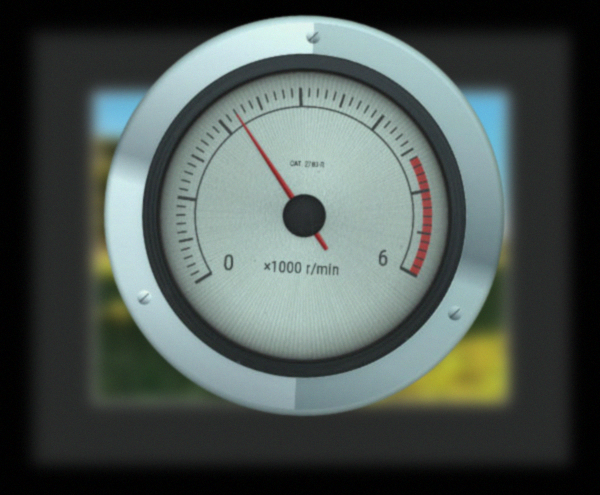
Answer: 2200 rpm
